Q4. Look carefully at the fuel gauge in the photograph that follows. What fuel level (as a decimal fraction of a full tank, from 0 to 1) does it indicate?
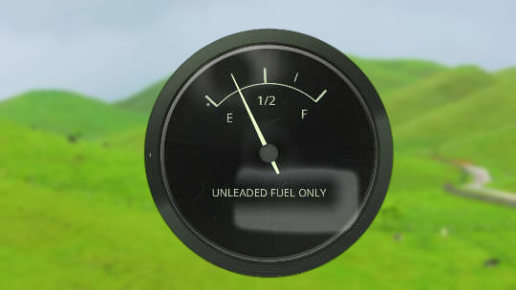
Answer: 0.25
